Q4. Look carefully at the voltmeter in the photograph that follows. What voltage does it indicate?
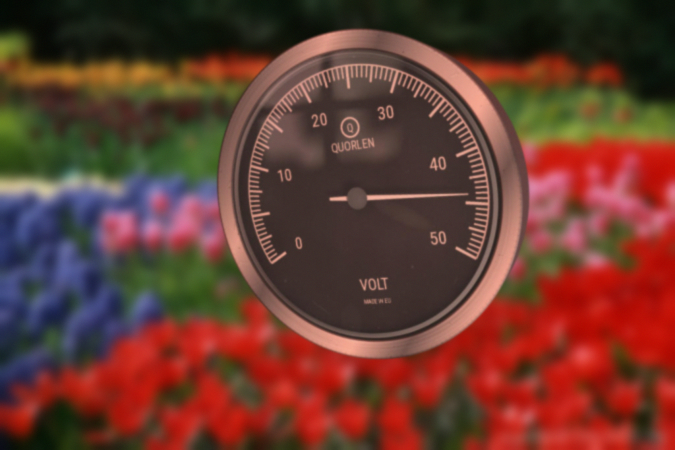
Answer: 44 V
